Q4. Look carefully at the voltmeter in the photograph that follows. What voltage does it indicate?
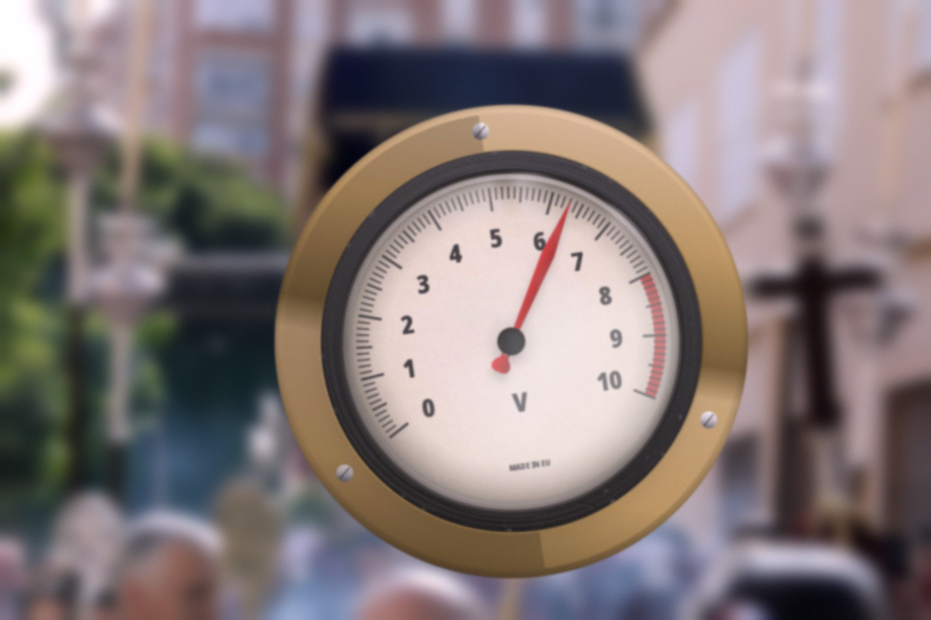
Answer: 6.3 V
